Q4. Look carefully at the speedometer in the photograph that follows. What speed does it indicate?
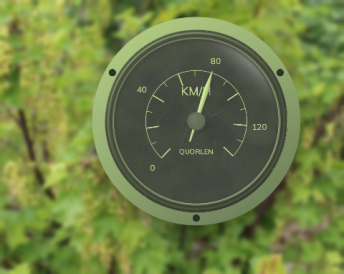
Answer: 80 km/h
